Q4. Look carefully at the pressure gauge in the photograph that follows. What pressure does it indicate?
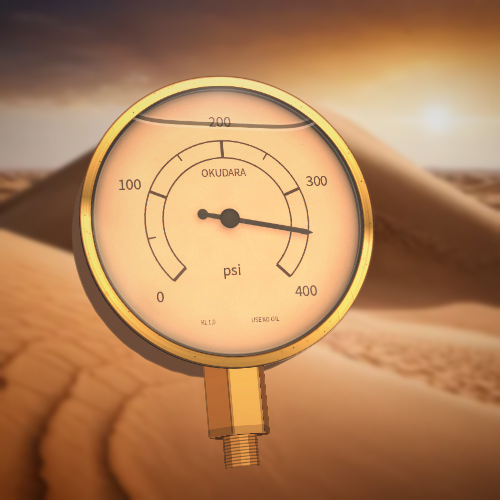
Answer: 350 psi
